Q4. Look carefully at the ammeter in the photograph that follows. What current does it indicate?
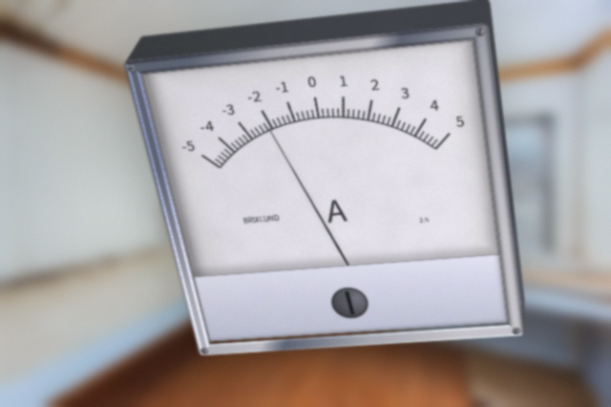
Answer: -2 A
